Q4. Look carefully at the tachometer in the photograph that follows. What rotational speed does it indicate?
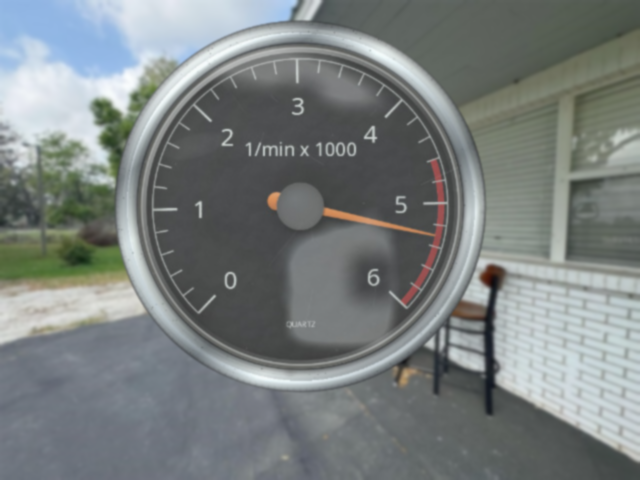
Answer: 5300 rpm
